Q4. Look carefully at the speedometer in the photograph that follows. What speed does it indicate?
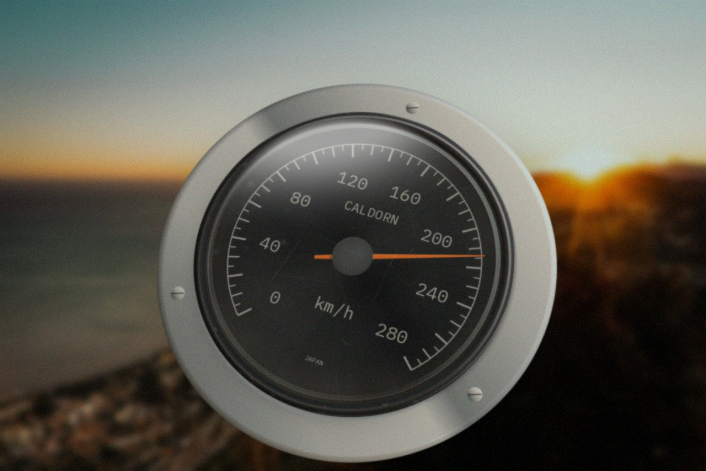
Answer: 215 km/h
